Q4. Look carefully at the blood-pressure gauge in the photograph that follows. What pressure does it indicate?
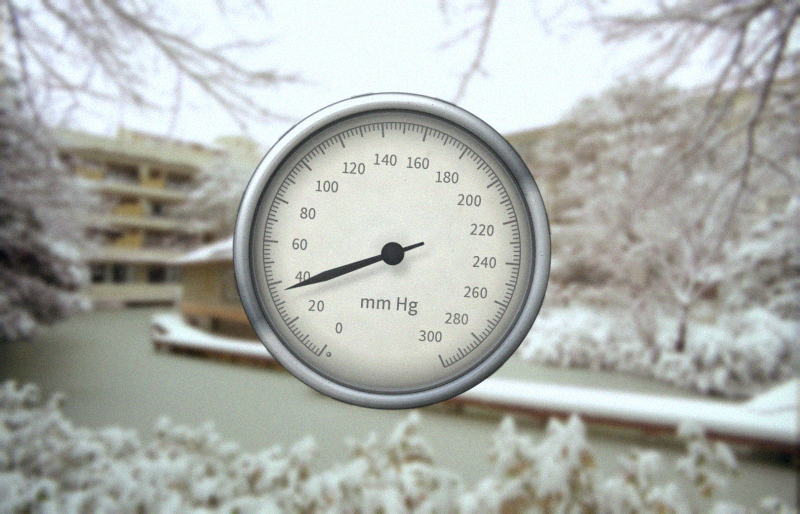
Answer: 36 mmHg
